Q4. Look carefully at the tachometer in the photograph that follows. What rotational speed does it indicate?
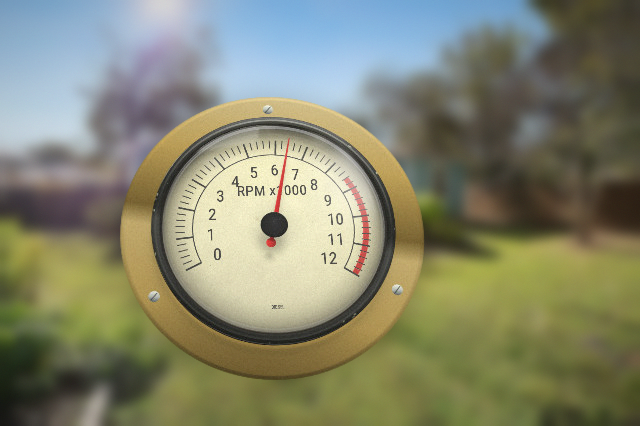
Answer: 6400 rpm
